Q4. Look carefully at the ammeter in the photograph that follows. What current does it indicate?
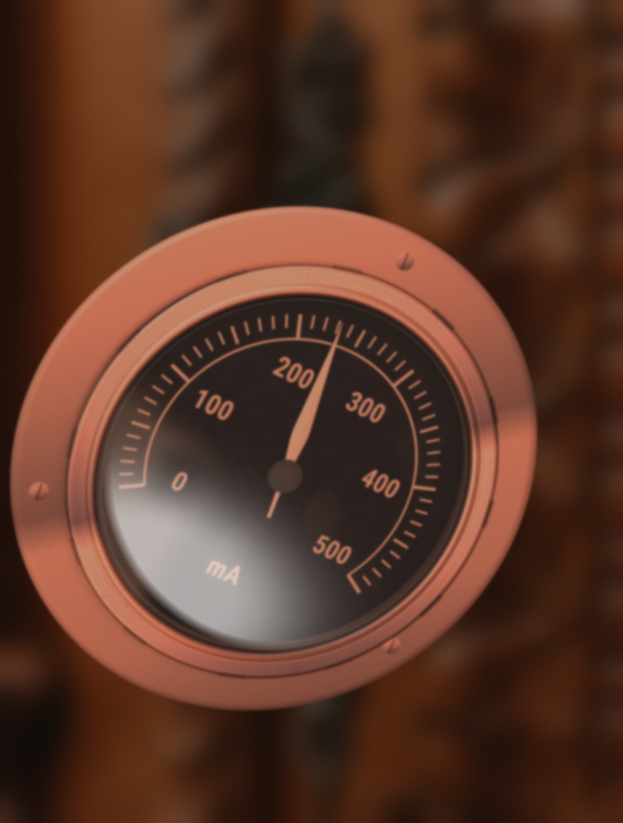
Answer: 230 mA
